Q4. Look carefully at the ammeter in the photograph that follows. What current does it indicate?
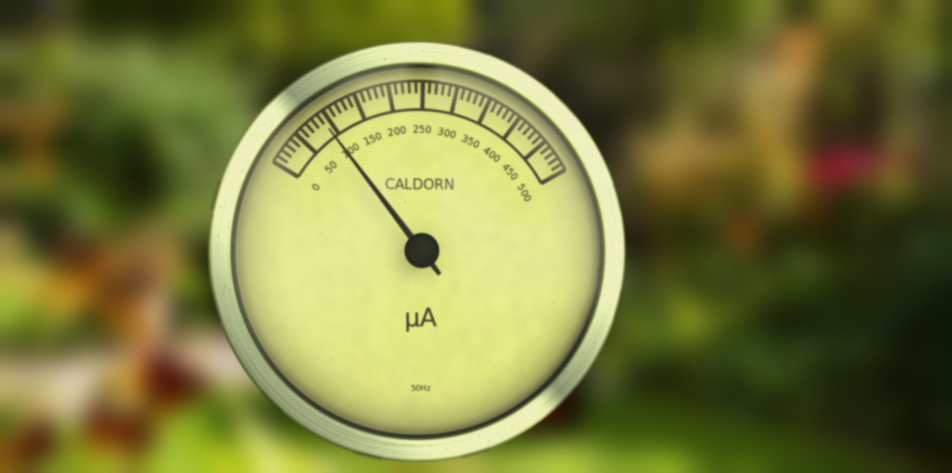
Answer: 90 µA
